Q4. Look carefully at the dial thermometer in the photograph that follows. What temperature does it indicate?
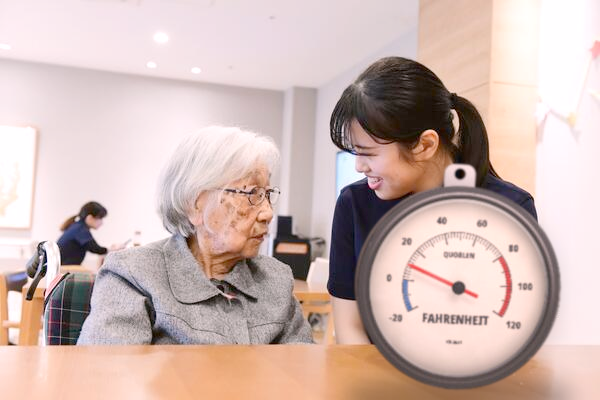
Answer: 10 °F
